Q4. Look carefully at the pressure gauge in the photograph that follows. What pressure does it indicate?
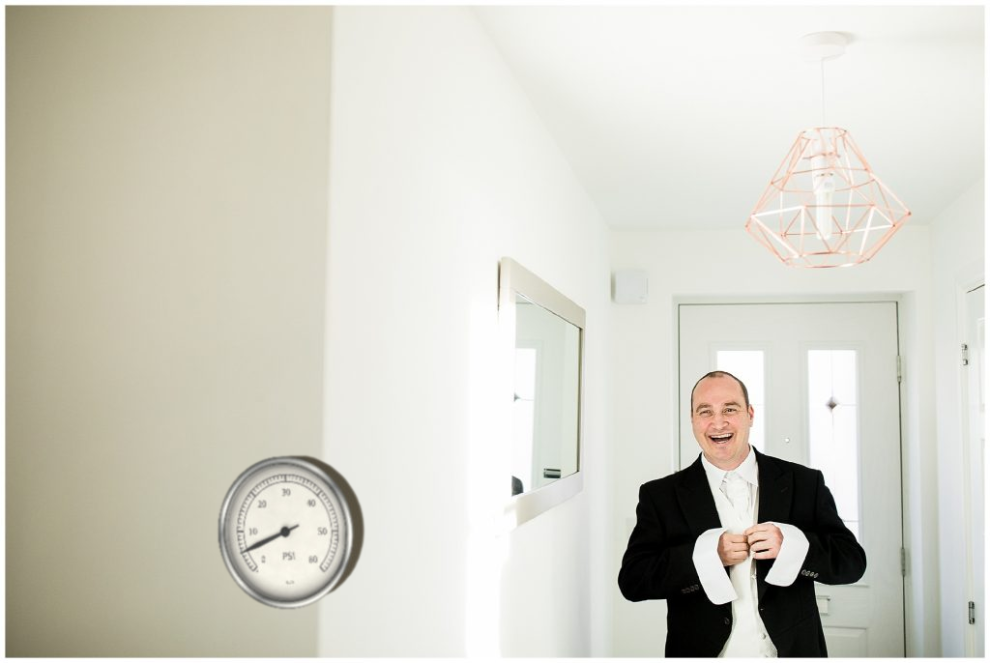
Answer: 5 psi
